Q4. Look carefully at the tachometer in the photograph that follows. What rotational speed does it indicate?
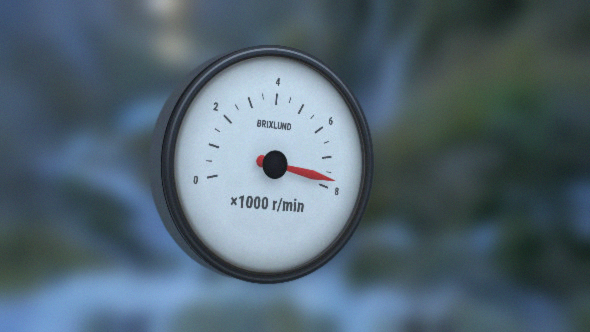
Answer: 7750 rpm
